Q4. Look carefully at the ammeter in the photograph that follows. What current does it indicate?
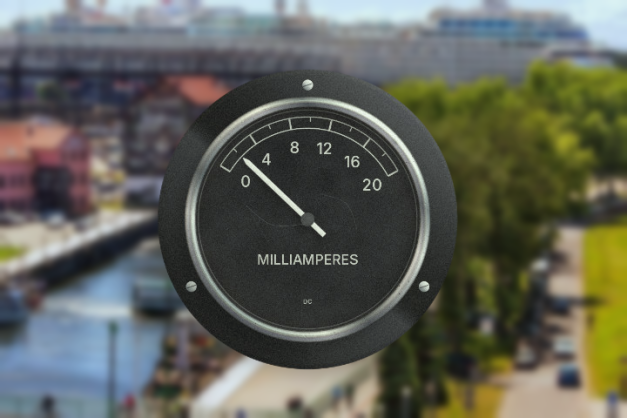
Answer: 2 mA
